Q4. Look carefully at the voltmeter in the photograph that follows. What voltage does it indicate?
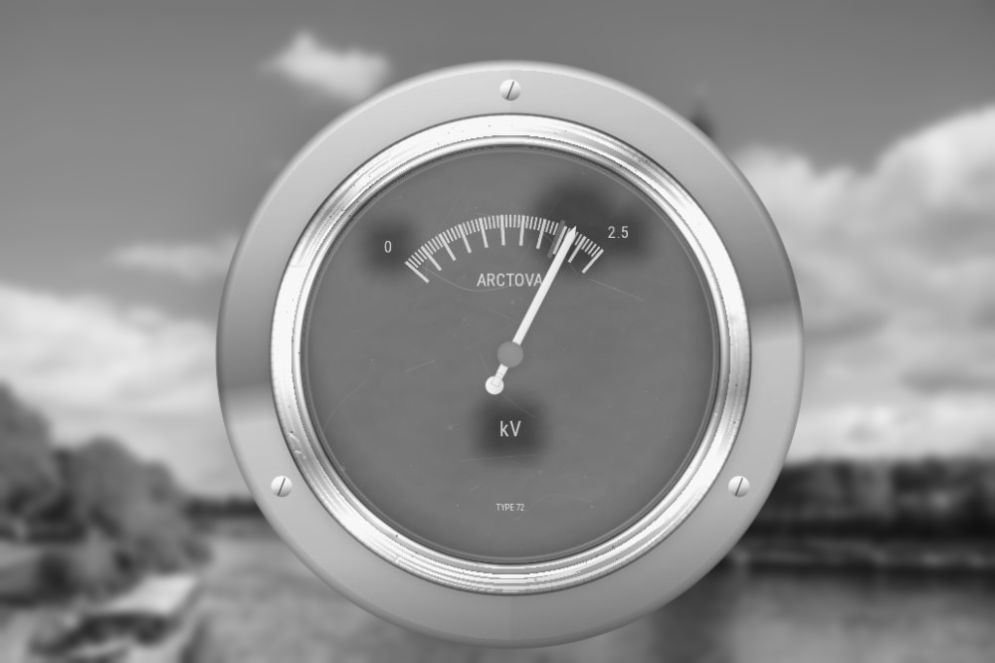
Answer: 2.1 kV
